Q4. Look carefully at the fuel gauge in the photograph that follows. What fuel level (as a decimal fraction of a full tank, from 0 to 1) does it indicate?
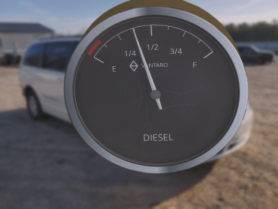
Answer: 0.375
